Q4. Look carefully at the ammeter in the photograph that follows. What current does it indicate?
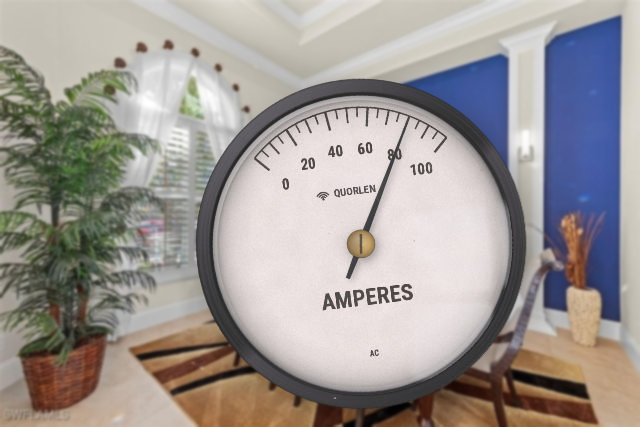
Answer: 80 A
